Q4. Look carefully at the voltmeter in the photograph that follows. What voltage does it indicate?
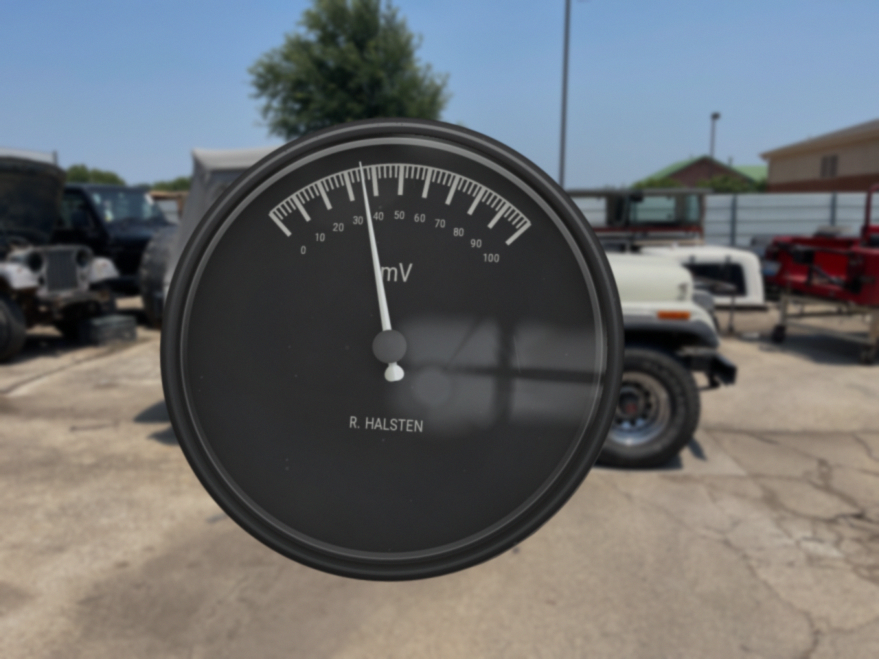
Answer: 36 mV
